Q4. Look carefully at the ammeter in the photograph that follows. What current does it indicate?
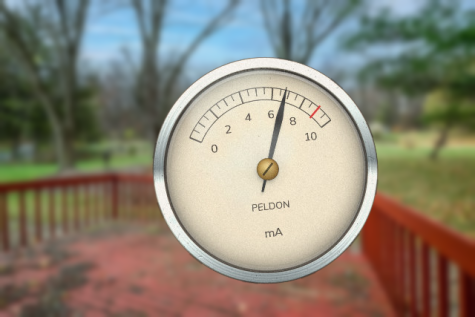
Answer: 6.75 mA
